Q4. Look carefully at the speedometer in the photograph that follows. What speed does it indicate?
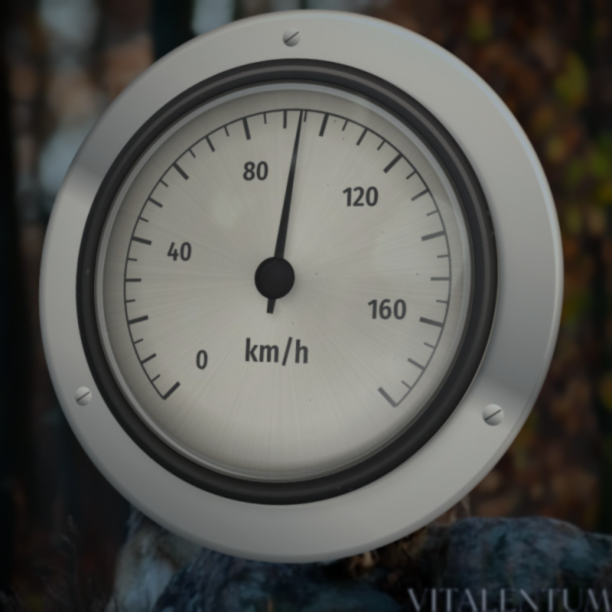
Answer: 95 km/h
